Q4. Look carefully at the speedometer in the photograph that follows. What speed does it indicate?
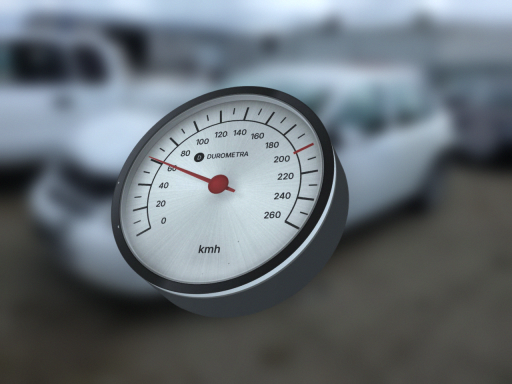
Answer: 60 km/h
